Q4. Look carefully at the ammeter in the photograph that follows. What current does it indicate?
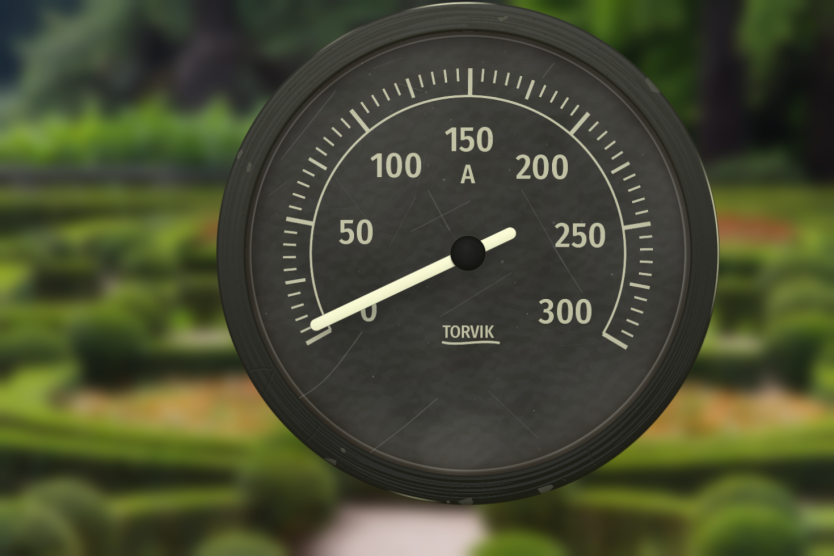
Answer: 5 A
